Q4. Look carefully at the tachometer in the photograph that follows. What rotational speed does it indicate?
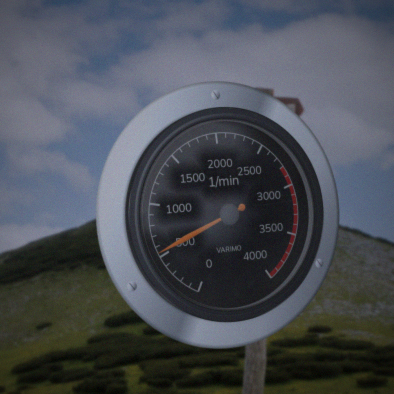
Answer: 550 rpm
